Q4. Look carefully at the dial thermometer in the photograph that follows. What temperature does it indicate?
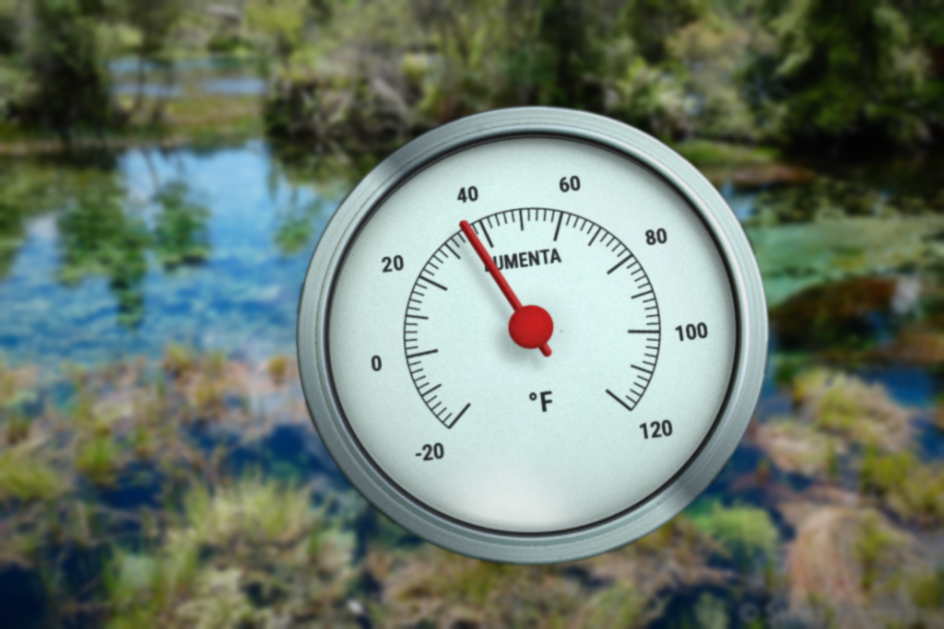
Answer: 36 °F
